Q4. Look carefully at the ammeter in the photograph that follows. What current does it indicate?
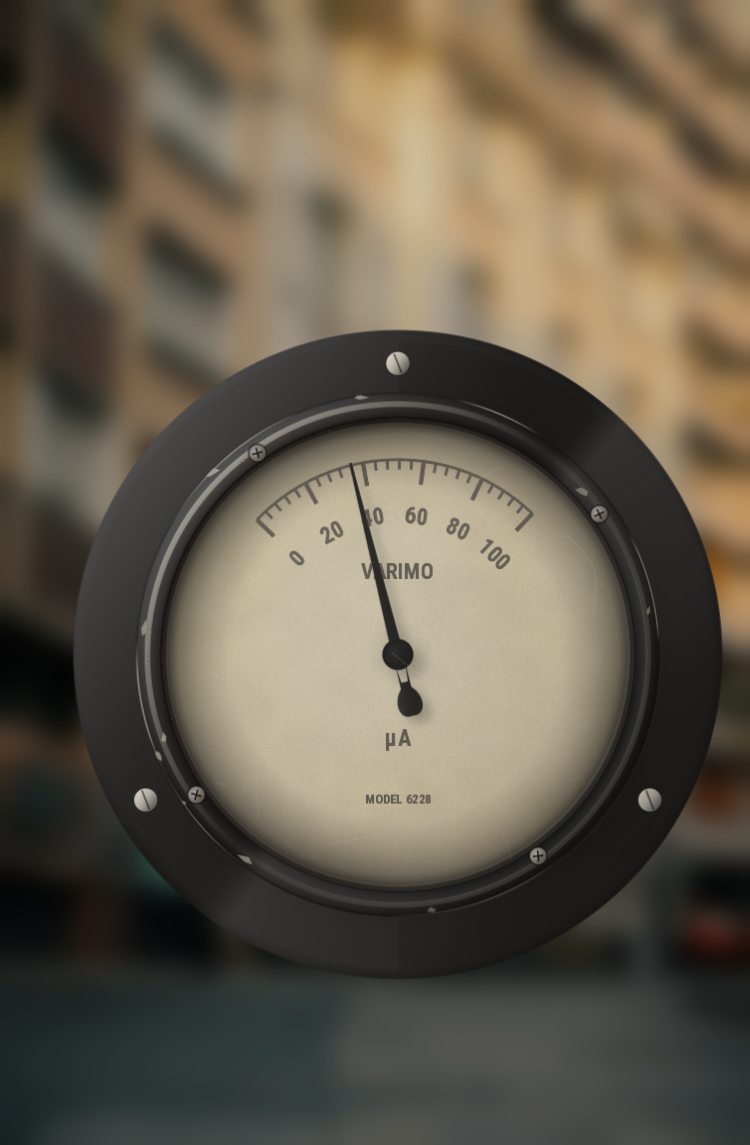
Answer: 36 µA
